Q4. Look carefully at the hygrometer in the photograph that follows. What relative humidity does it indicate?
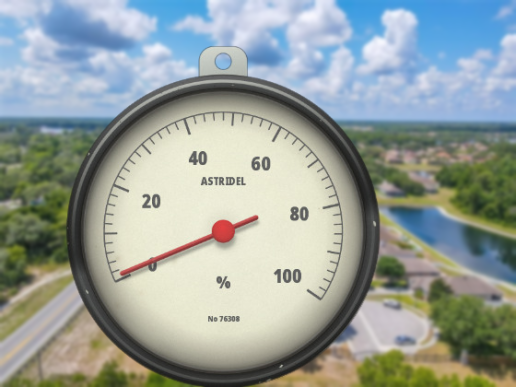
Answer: 1 %
